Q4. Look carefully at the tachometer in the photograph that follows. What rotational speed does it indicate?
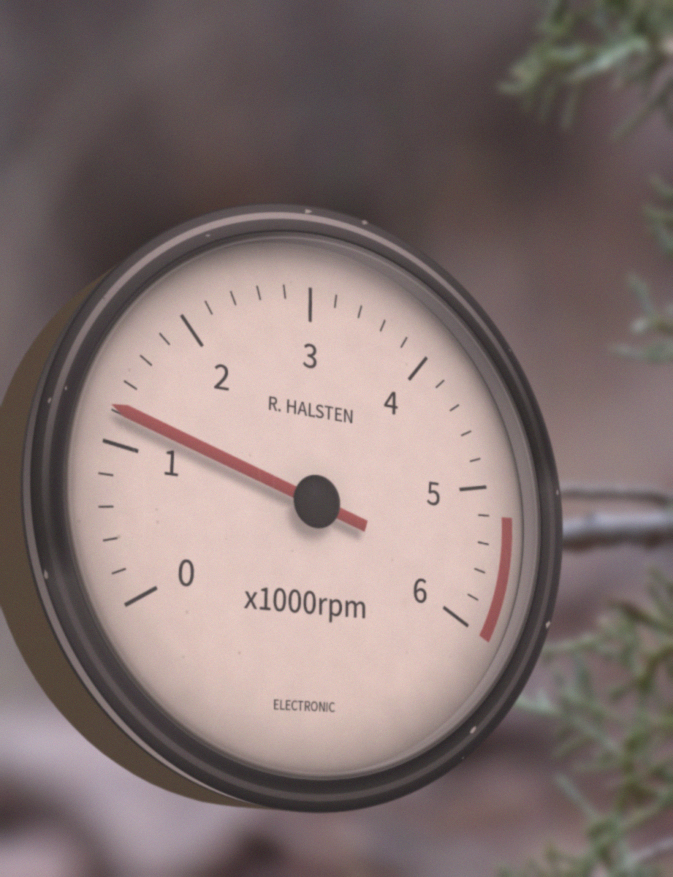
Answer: 1200 rpm
